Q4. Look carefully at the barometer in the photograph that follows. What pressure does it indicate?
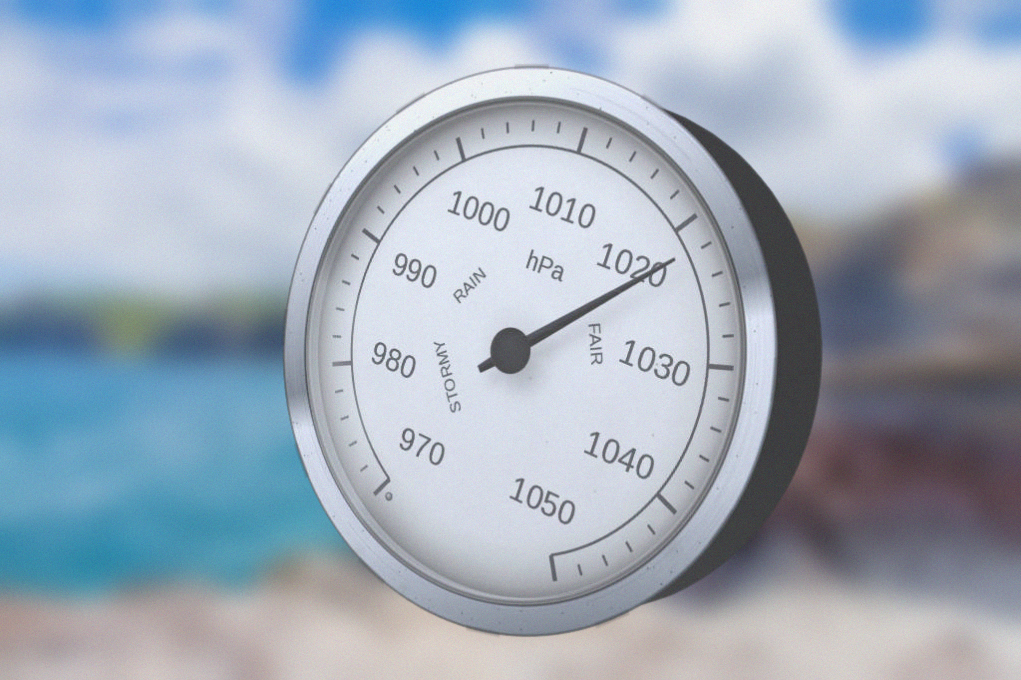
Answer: 1022 hPa
